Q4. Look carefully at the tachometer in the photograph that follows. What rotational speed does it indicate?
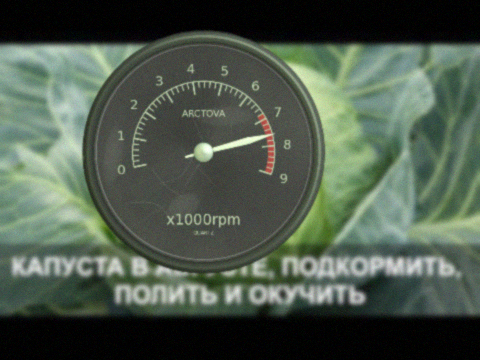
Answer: 7600 rpm
